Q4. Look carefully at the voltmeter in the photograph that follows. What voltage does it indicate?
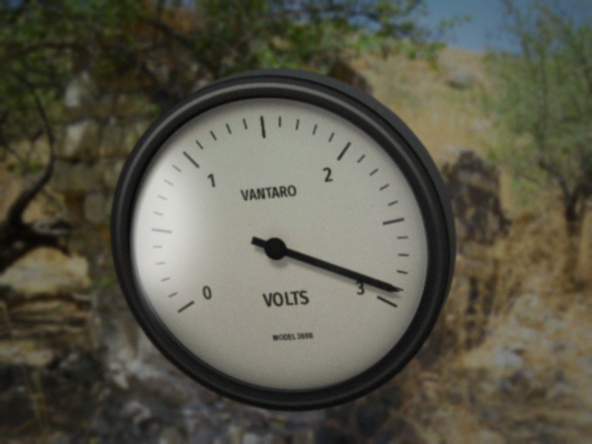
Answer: 2.9 V
